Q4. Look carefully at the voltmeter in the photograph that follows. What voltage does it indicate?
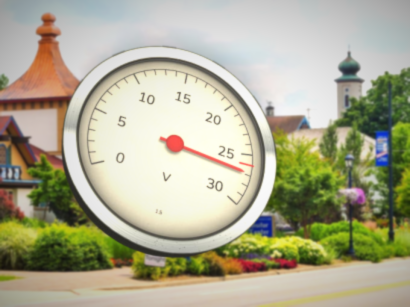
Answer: 27 V
